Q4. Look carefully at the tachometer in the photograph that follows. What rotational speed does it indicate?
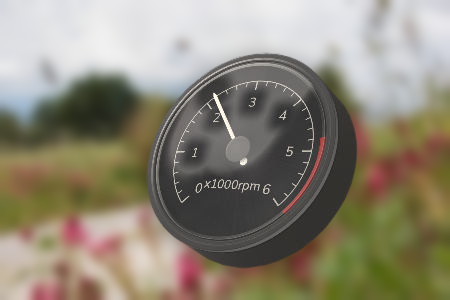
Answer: 2200 rpm
